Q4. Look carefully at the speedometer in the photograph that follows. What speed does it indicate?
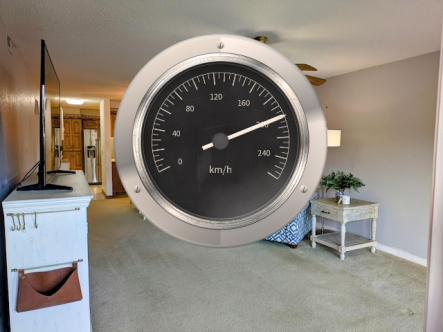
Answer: 200 km/h
